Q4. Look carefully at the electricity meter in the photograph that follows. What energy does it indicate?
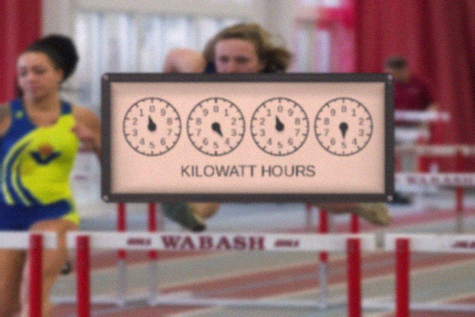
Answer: 405 kWh
